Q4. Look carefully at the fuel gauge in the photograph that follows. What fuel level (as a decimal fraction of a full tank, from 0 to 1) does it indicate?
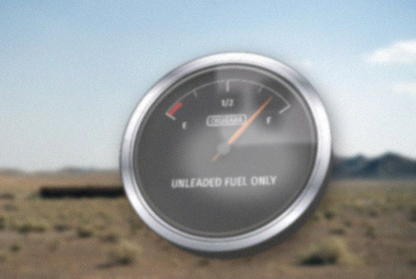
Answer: 0.875
